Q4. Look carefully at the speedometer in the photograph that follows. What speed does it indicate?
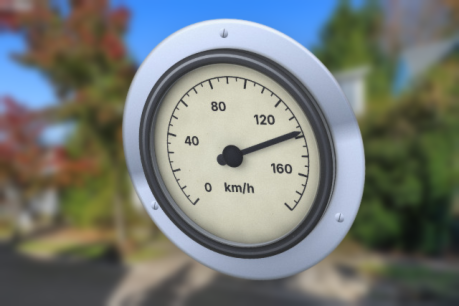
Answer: 137.5 km/h
